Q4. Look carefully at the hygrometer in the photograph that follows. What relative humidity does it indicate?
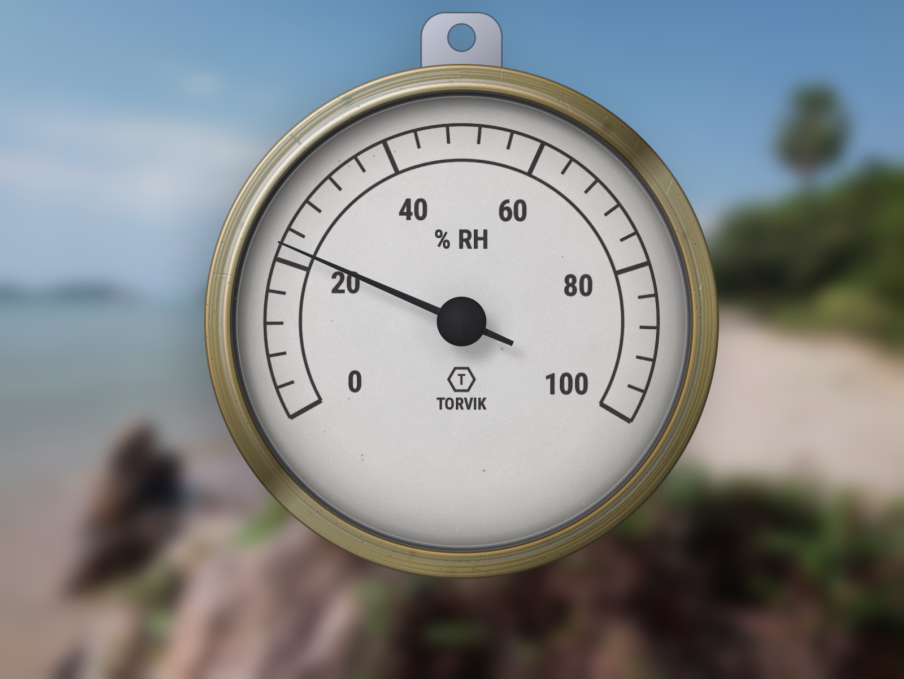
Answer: 22 %
